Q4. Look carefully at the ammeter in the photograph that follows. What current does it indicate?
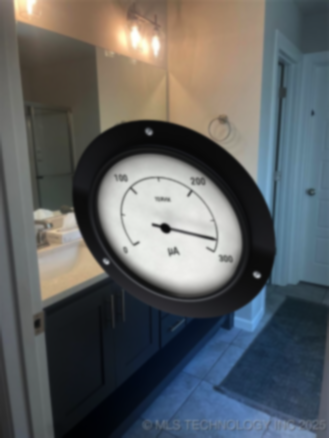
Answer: 275 µA
